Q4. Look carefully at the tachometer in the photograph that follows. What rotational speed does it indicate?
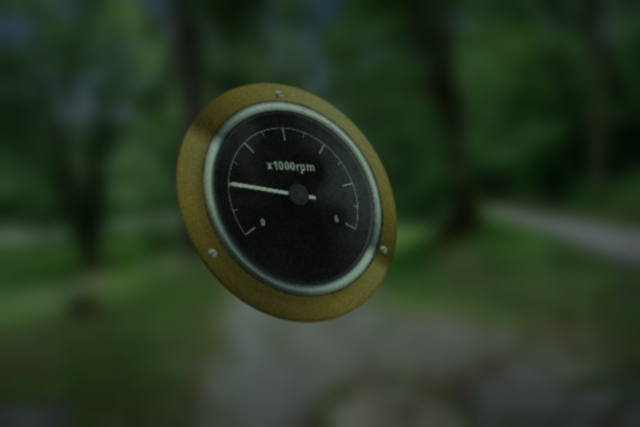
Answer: 1000 rpm
